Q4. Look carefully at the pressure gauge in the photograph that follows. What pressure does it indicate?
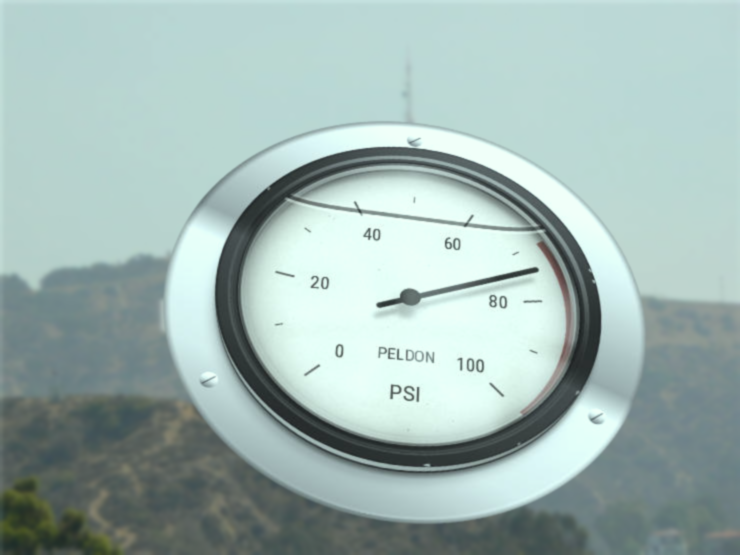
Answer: 75 psi
